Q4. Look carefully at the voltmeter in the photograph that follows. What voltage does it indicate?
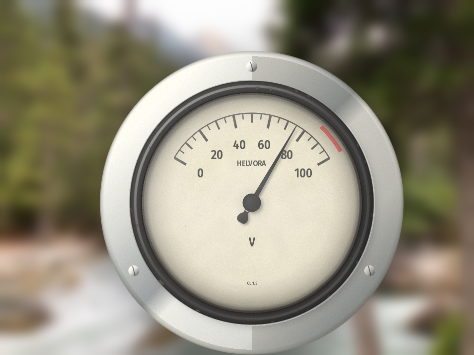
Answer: 75 V
